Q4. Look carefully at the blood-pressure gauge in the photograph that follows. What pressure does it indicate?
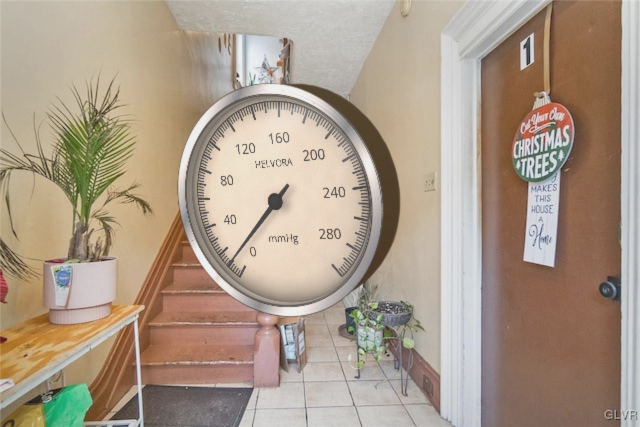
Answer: 10 mmHg
